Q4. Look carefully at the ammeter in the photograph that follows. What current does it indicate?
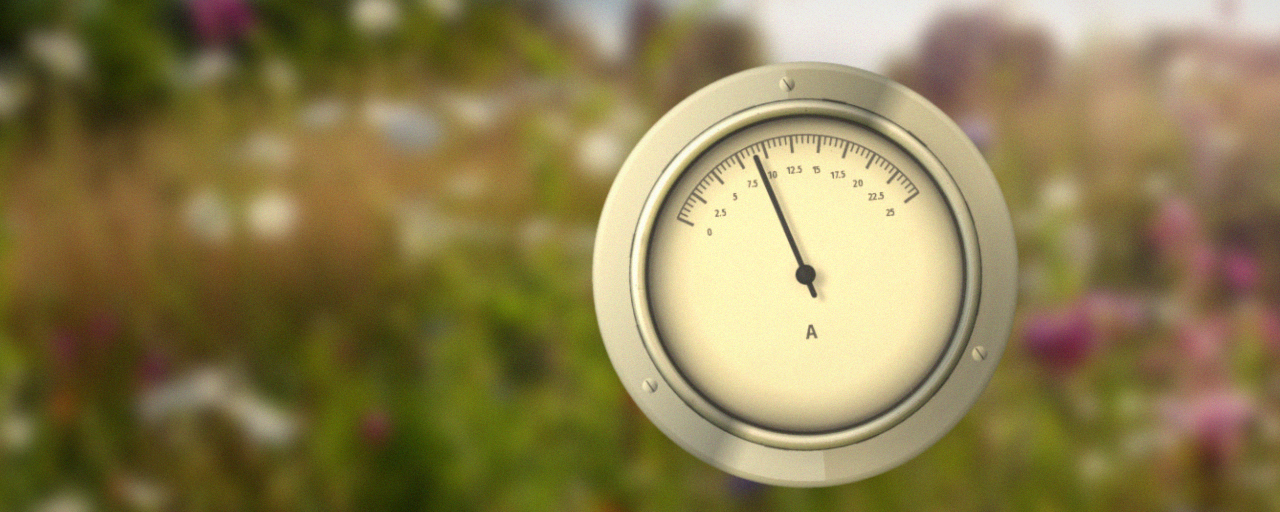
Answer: 9 A
